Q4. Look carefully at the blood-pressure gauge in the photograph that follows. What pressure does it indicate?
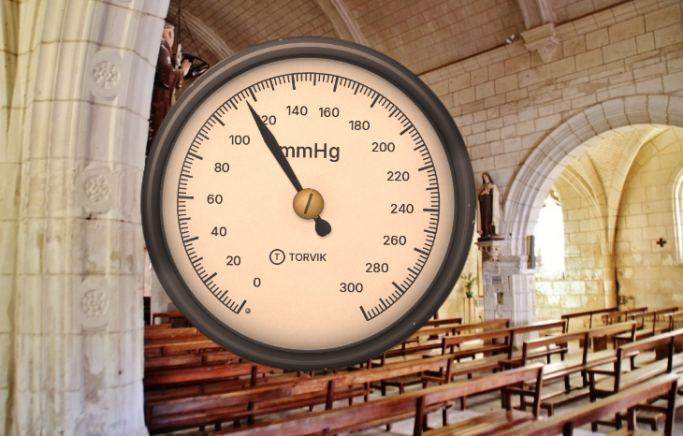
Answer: 116 mmHg
